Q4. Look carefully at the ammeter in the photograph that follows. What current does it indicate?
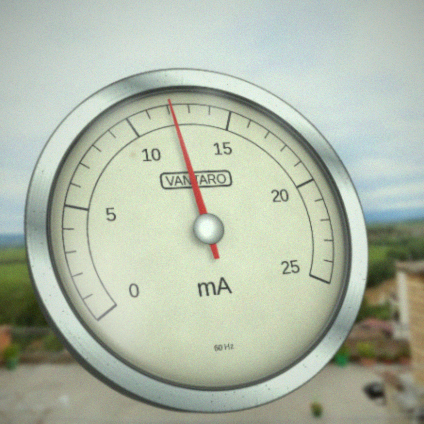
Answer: 12 mA
